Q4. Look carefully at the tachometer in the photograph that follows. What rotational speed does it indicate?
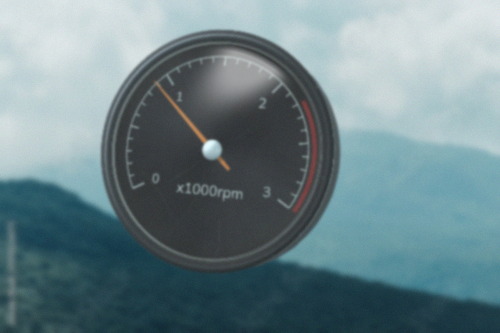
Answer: 900 rpm
